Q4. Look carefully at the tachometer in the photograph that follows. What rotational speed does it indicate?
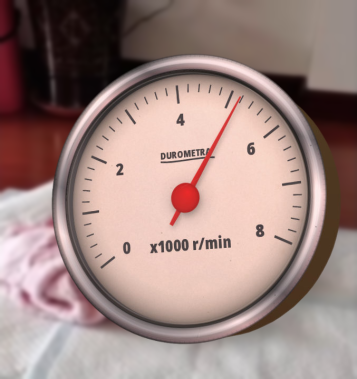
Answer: 5200 rpm
